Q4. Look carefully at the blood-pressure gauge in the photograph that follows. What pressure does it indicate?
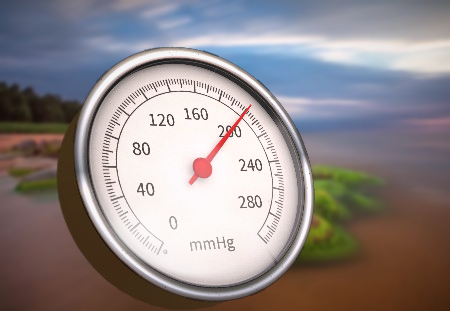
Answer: 200 mmHg
